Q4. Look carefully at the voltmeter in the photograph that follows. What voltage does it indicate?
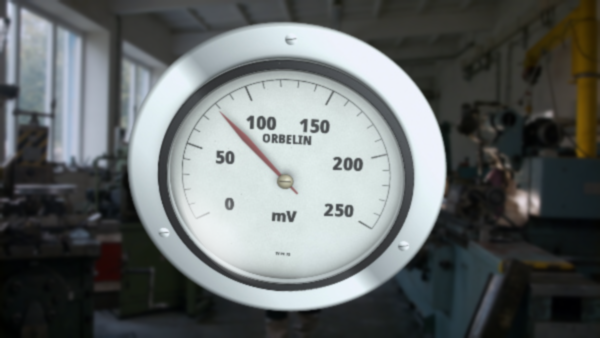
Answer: 80 mV
